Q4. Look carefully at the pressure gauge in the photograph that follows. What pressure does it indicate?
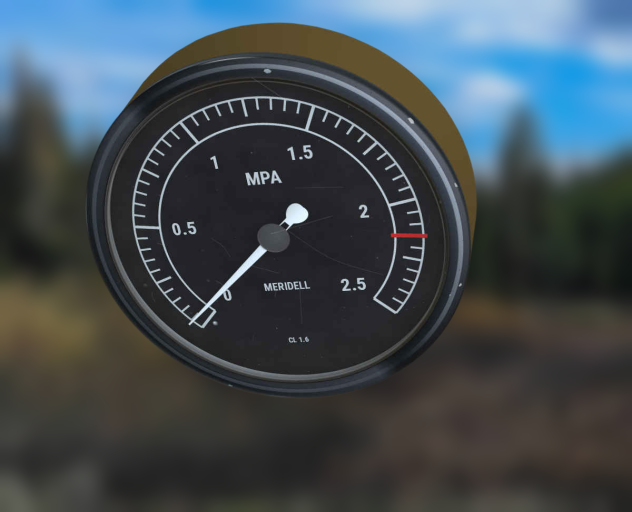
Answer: 0.05 MPa
